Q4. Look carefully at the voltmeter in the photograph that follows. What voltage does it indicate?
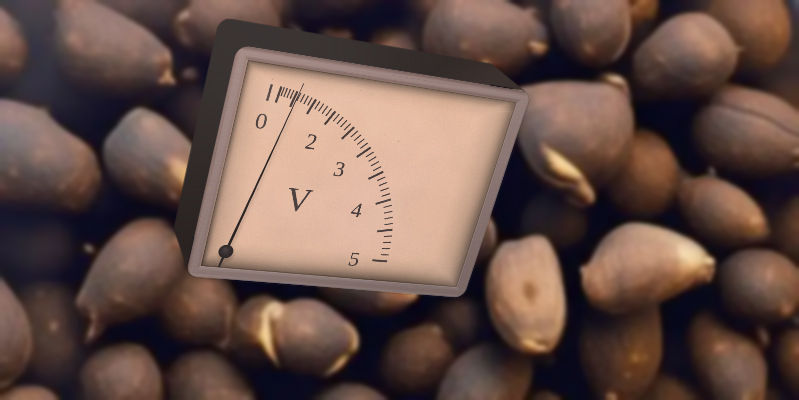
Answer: 1 V
